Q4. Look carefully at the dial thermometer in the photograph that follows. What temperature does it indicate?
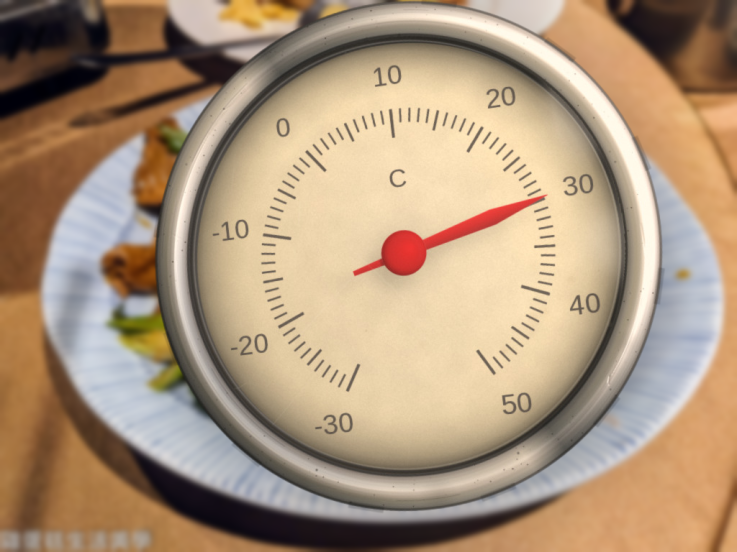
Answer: 30 °C
